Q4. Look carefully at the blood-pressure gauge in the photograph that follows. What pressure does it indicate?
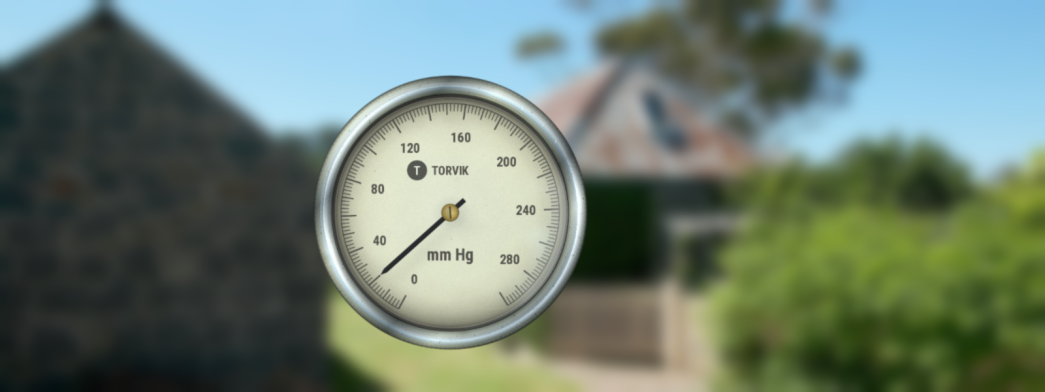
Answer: 20 mmHg
